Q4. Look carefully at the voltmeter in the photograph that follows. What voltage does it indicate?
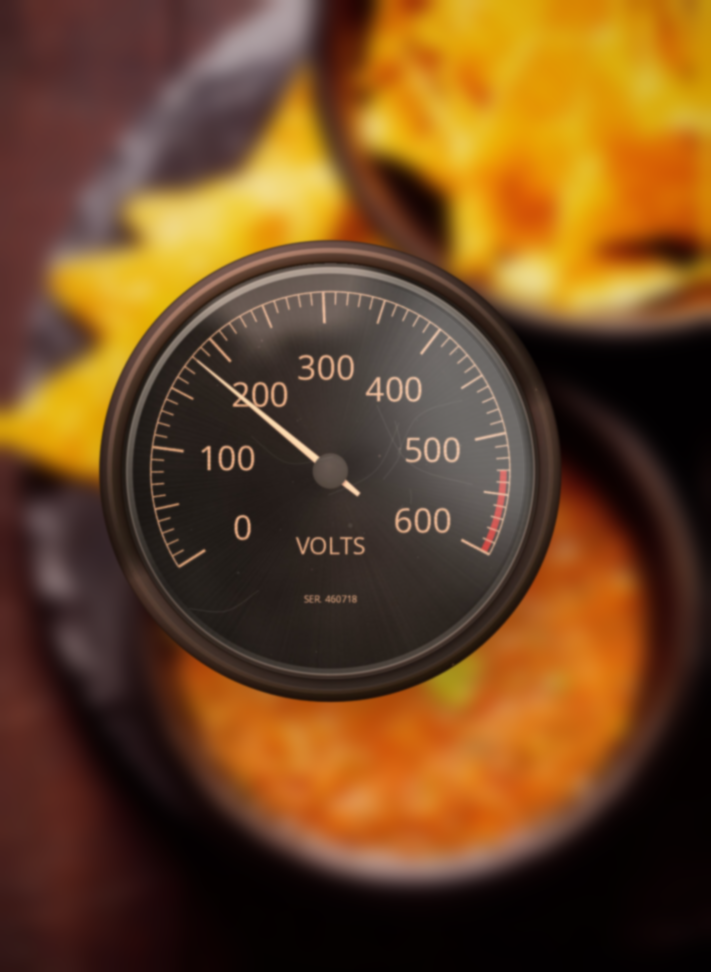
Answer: 180 V
